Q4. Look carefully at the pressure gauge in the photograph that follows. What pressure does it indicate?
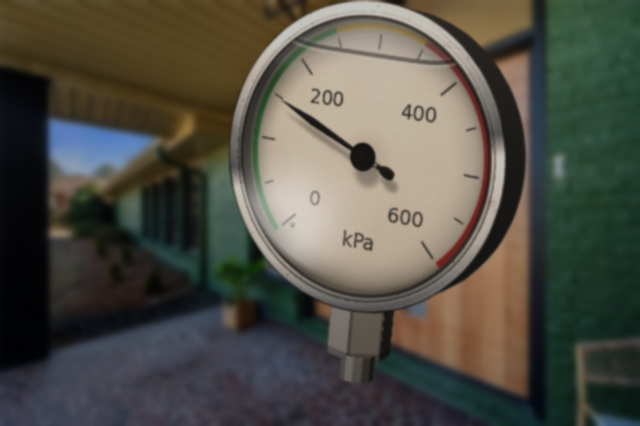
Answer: 150 kPa
